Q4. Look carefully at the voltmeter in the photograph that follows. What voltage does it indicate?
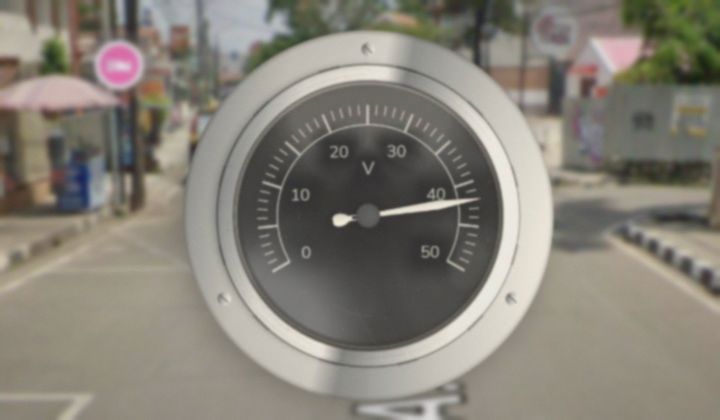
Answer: 42 V
